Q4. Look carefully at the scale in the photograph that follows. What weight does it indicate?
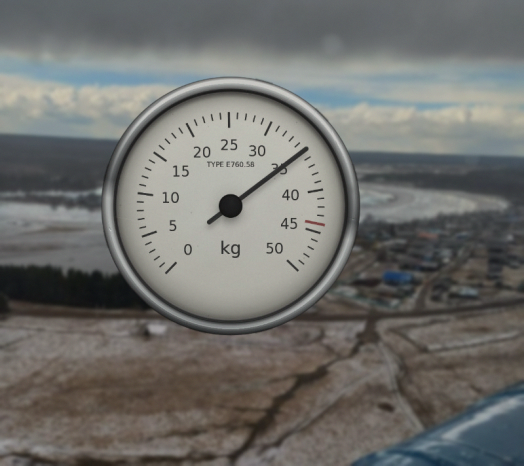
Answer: 35 kg
